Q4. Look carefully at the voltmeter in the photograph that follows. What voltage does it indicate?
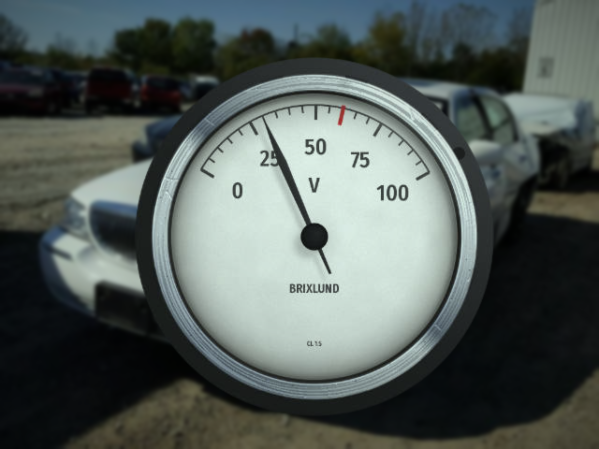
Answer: 30 V
